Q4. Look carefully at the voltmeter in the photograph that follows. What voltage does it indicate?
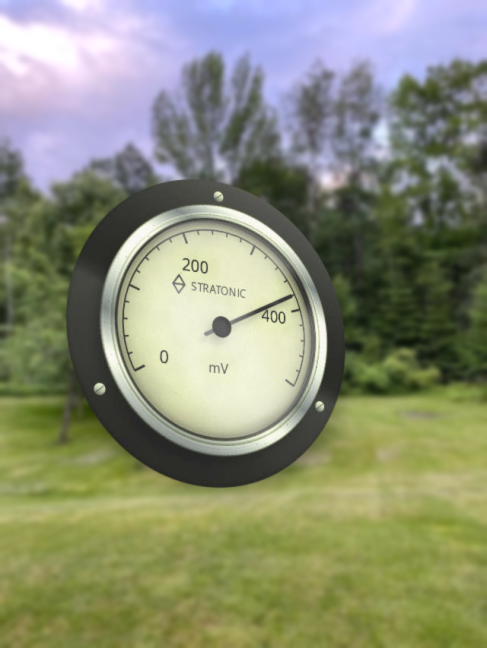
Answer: 380 mV
